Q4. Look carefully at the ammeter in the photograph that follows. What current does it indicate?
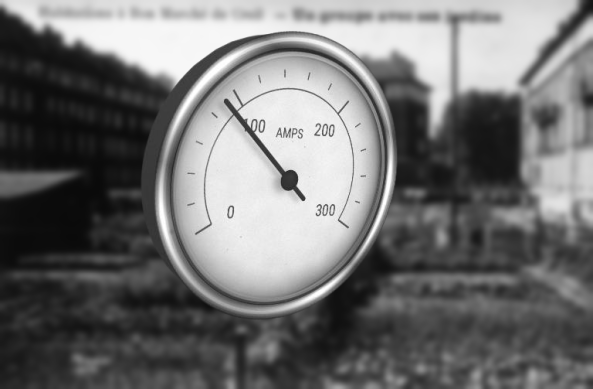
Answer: 90 A
